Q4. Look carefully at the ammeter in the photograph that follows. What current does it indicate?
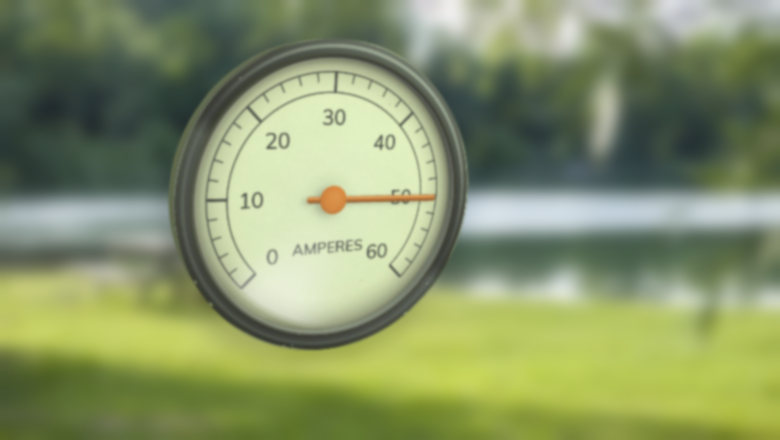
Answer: 50 A
